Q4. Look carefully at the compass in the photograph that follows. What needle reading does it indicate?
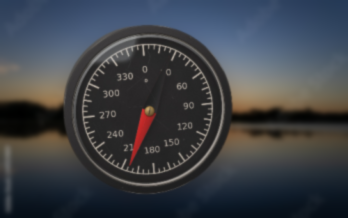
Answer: 205 °
